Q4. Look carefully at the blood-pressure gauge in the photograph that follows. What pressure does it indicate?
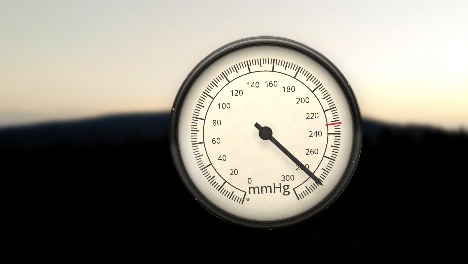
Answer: 280 mmHg
